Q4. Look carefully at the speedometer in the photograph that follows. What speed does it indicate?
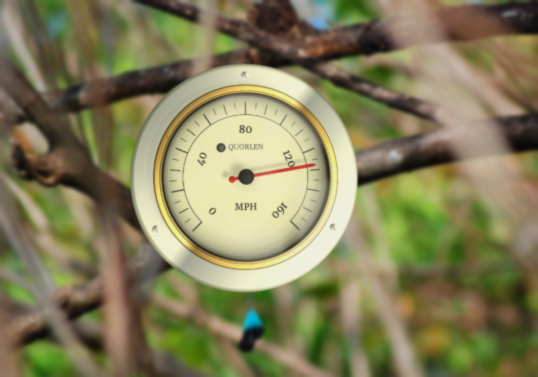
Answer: 127.5 mph
